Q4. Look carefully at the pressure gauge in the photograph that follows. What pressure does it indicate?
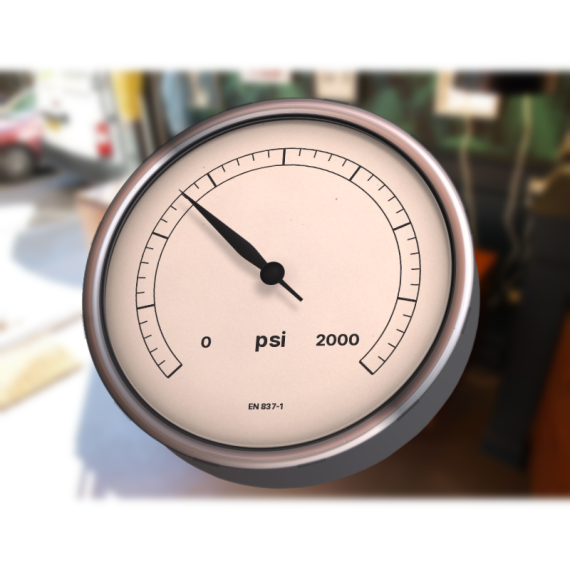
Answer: 650 psi
